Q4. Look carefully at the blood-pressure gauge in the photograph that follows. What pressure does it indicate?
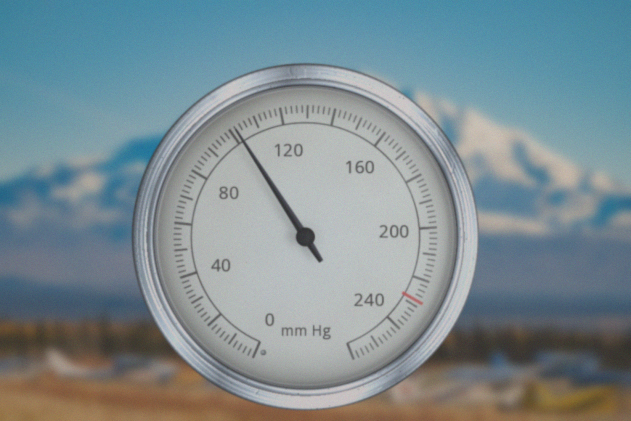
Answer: 102 mmHg
